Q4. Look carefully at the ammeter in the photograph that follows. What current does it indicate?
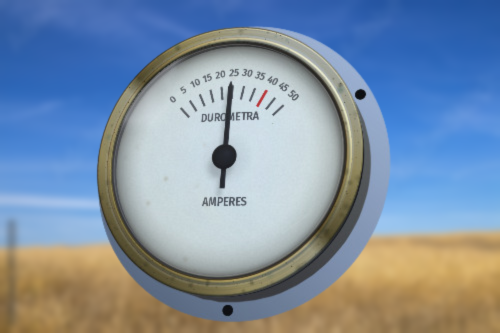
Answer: 25 A
